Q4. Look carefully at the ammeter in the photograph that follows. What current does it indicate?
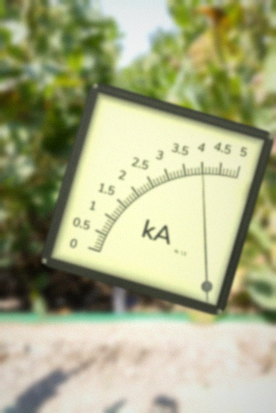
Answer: 4 kA
